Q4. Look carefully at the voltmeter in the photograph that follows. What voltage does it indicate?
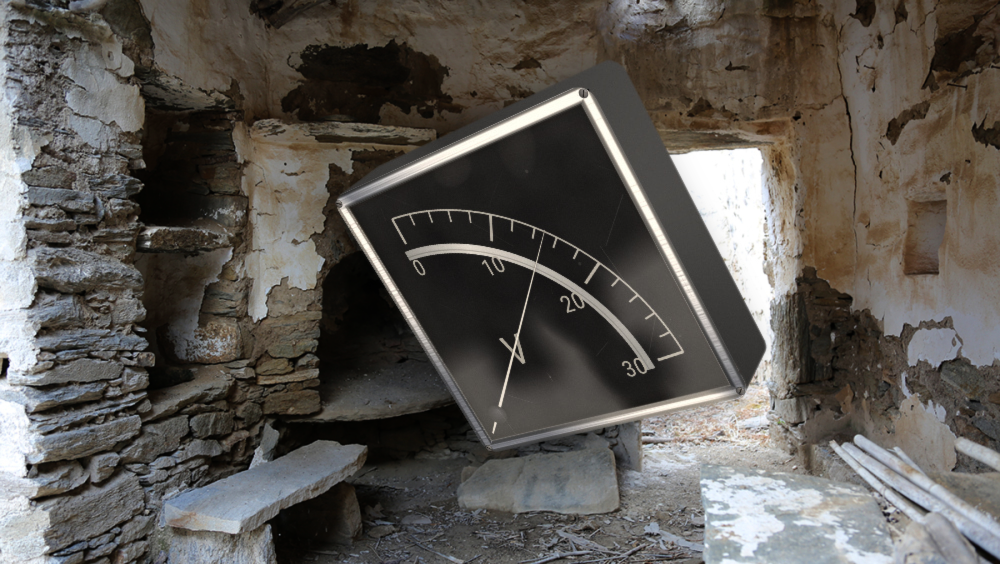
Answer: 15 V
